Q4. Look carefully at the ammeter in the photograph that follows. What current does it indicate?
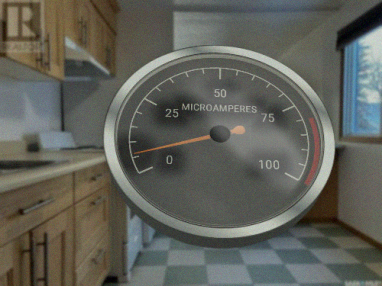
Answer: 5 µA
